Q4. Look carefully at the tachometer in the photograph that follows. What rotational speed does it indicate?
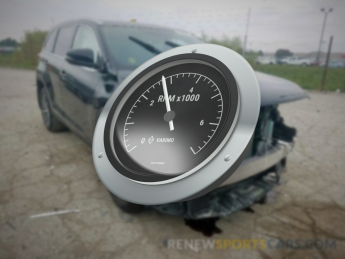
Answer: 2800 rpm
